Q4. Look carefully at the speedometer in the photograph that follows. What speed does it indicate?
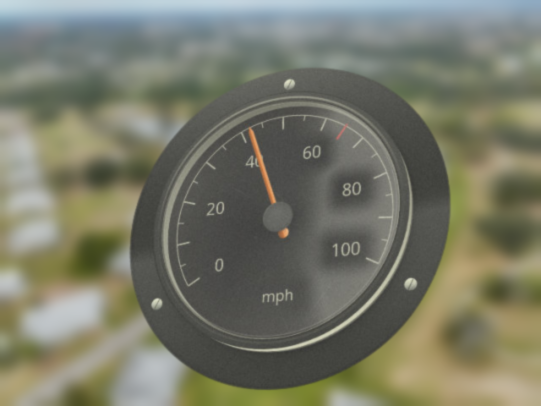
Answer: 42.5 mph
